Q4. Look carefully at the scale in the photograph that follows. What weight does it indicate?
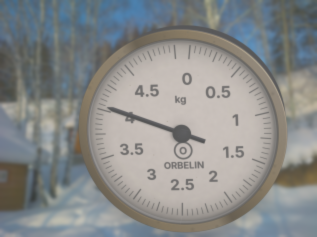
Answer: 4.05 kg
